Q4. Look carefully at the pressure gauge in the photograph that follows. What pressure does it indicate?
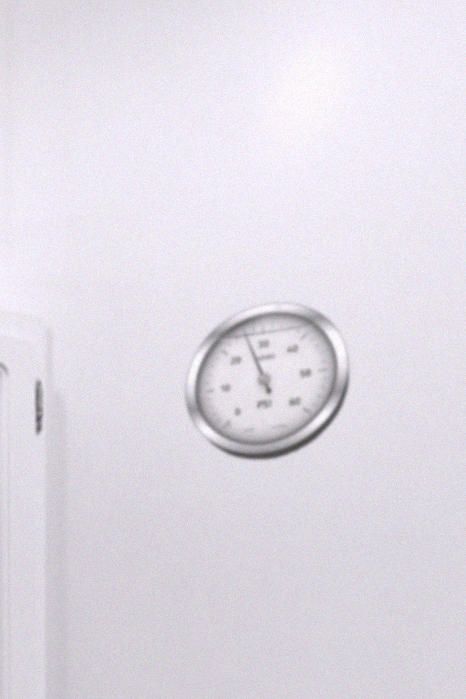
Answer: 26 psi
